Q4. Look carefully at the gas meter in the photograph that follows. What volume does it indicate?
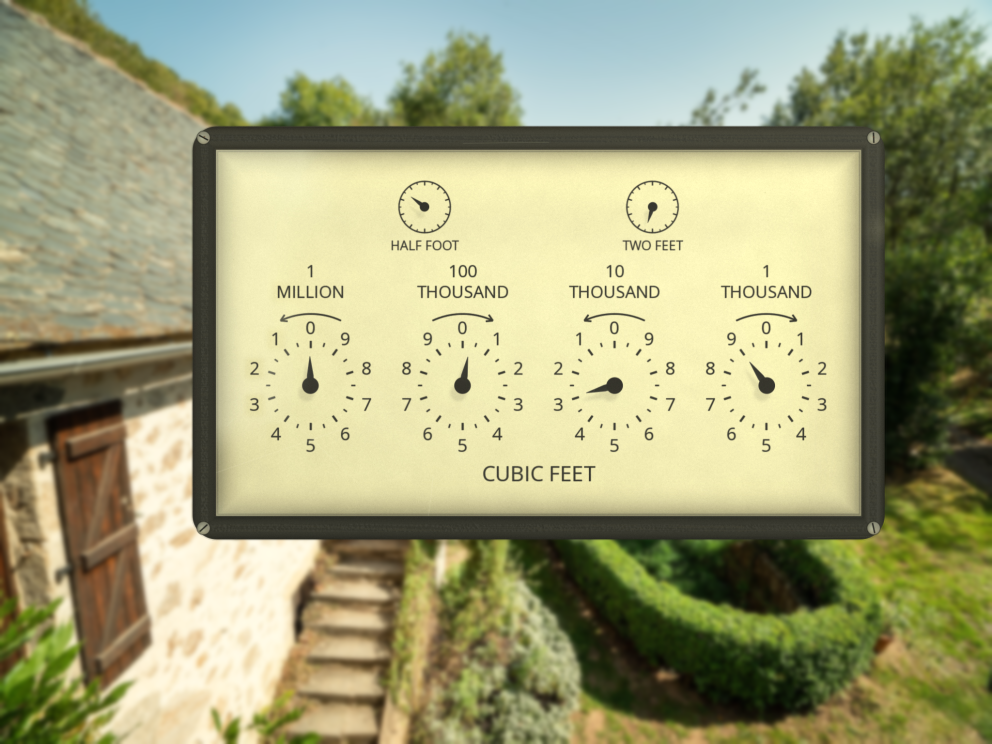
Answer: 2900 ft³
